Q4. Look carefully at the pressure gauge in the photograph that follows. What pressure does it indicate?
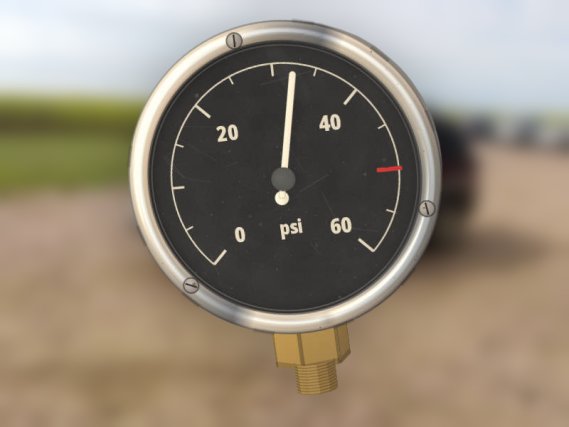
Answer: 32.5 psi
